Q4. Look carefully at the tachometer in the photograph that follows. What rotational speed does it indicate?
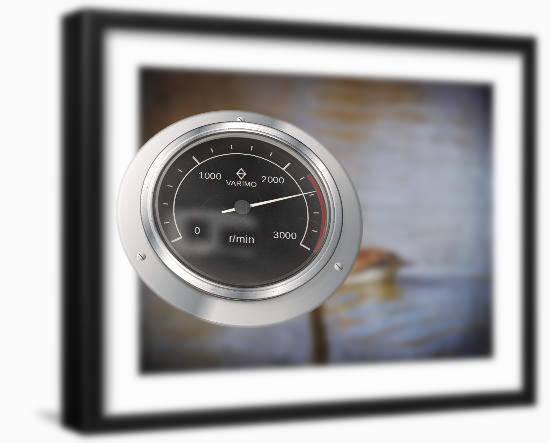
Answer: 2400 rpm
